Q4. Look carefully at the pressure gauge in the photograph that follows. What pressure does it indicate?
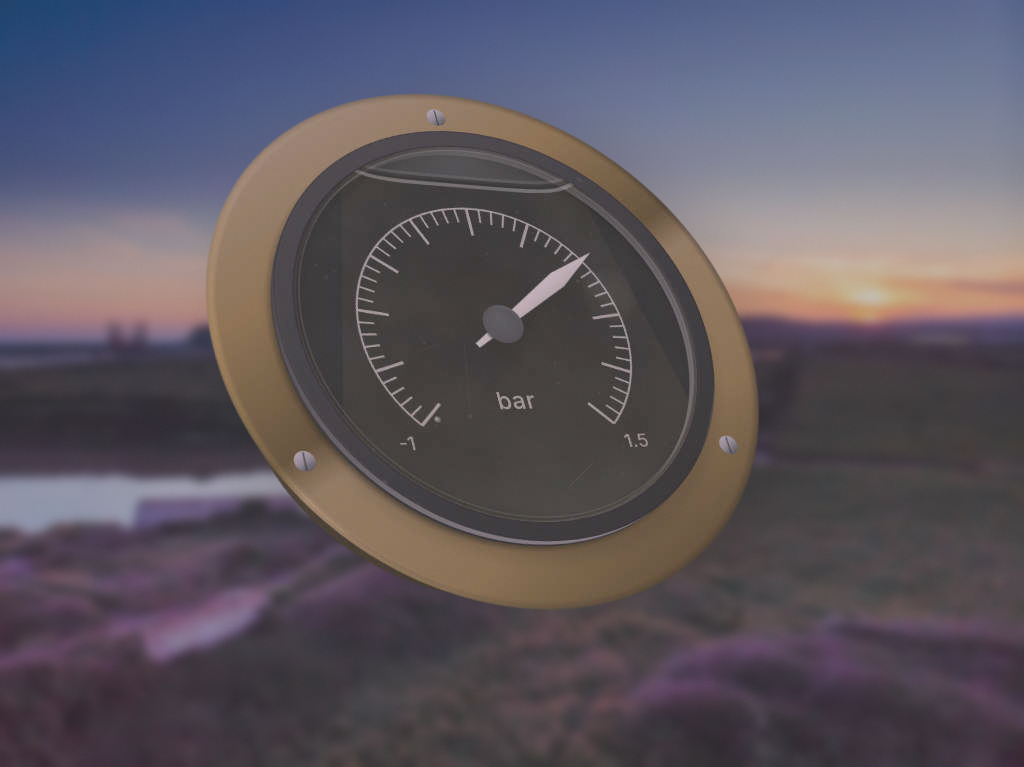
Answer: 0.75 bar
